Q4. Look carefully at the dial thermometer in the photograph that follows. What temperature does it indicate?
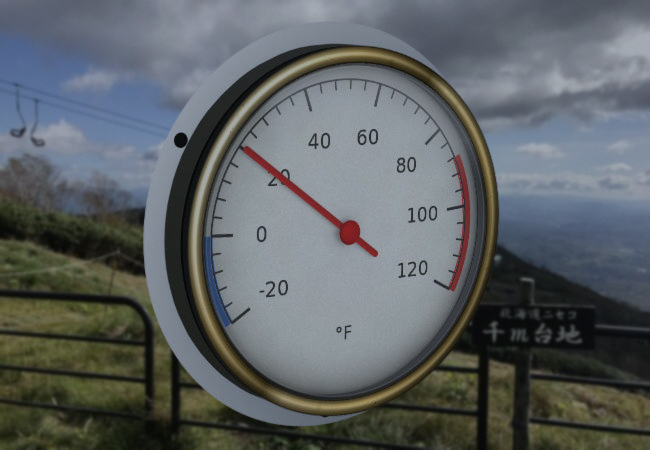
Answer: 20 °F
